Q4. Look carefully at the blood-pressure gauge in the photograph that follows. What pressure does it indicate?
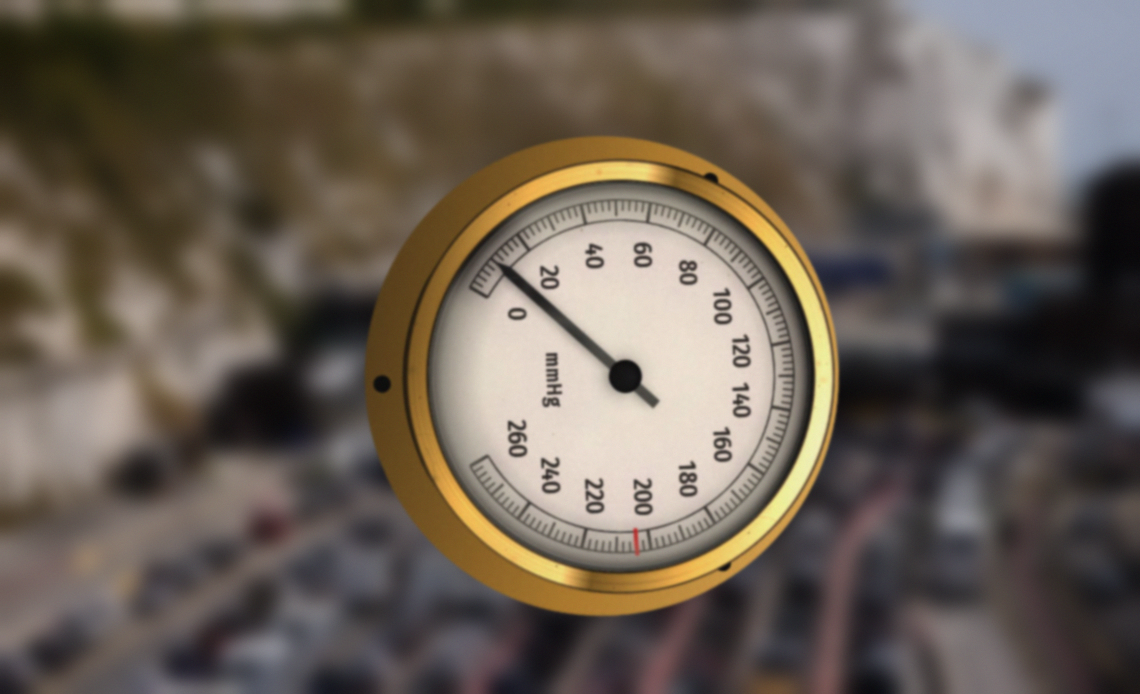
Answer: 10 mmHg
